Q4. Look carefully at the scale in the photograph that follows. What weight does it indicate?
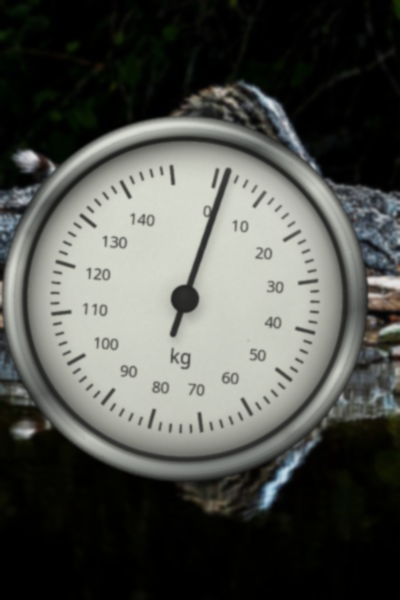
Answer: 2 kg
